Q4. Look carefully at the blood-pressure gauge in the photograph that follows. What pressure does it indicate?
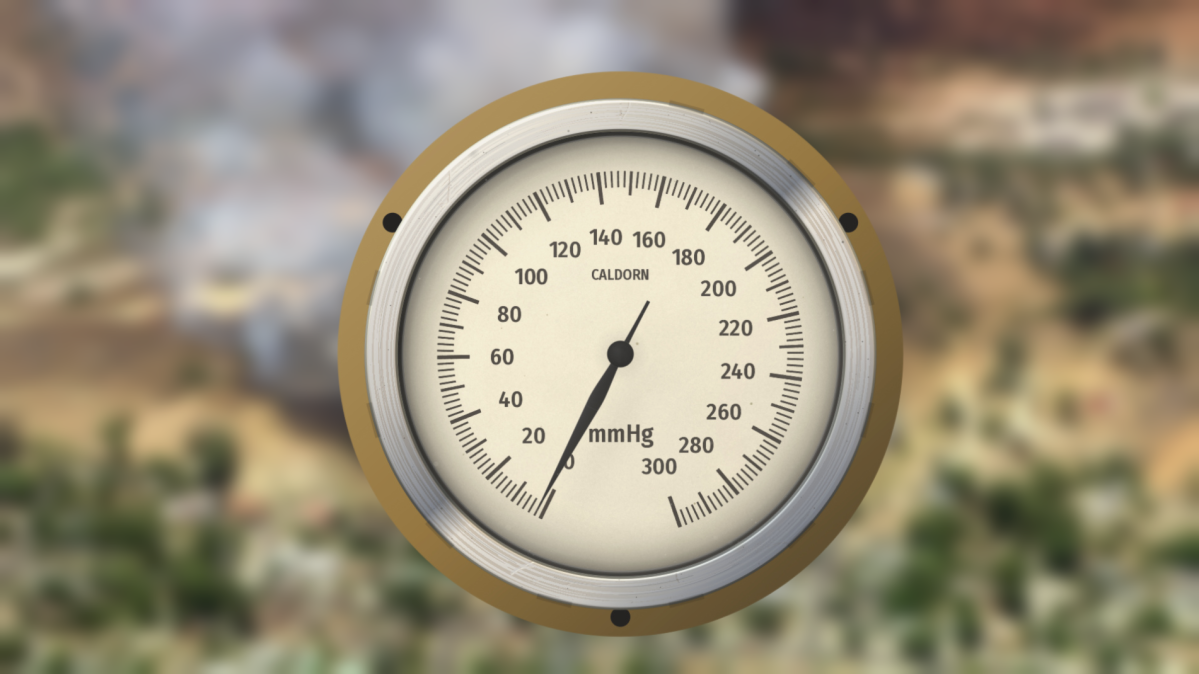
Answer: 2 mmHg
